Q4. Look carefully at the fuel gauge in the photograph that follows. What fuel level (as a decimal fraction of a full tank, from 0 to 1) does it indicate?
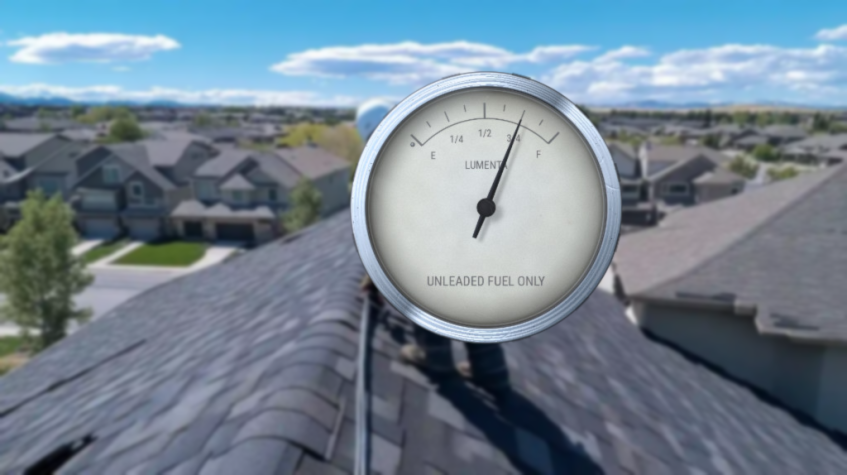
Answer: 0.75
